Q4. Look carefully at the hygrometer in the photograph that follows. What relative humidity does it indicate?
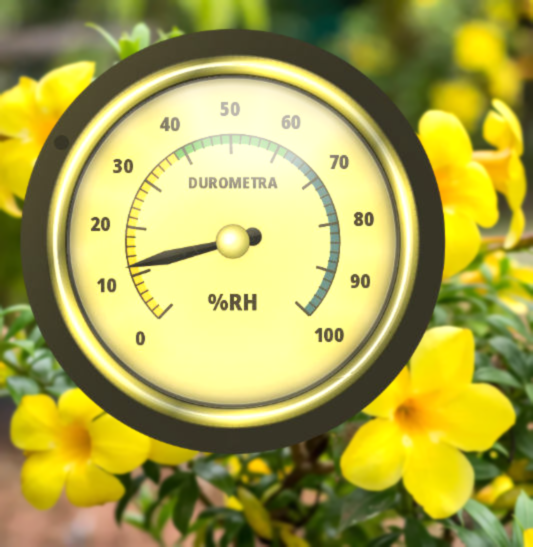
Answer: 12 %
